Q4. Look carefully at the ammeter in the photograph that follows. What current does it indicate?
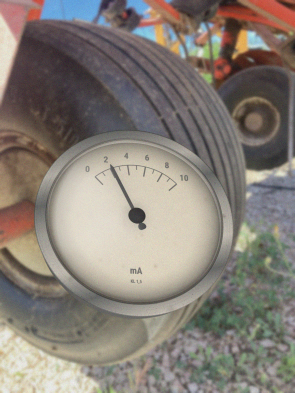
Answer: 2 mA
